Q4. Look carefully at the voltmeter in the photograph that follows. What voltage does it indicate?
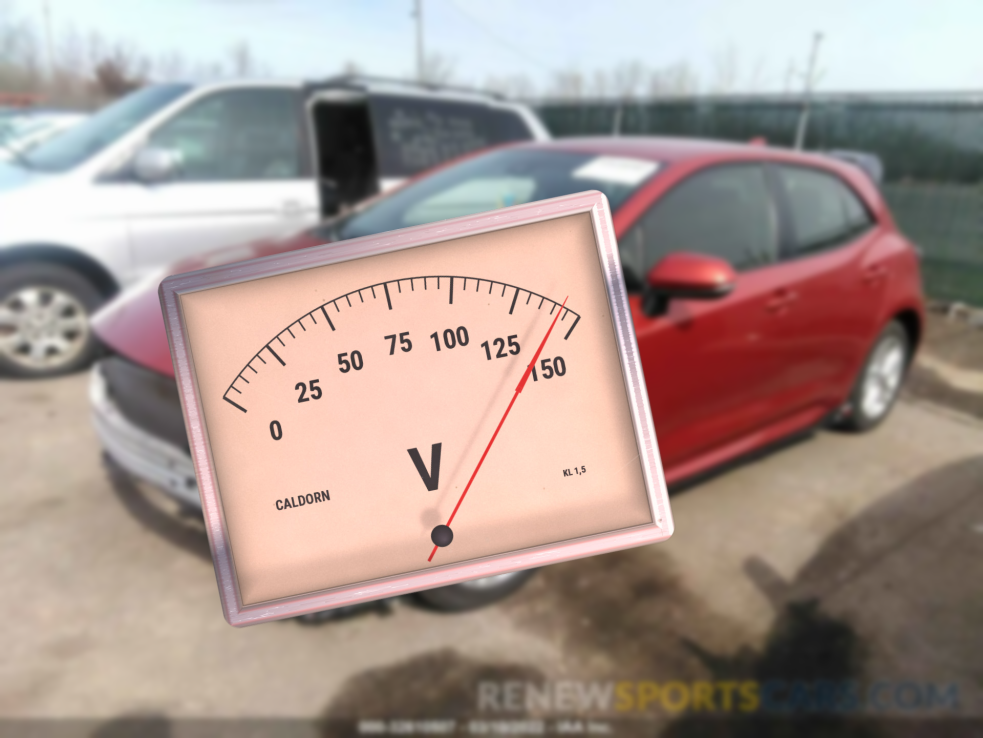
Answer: 142.5 V
